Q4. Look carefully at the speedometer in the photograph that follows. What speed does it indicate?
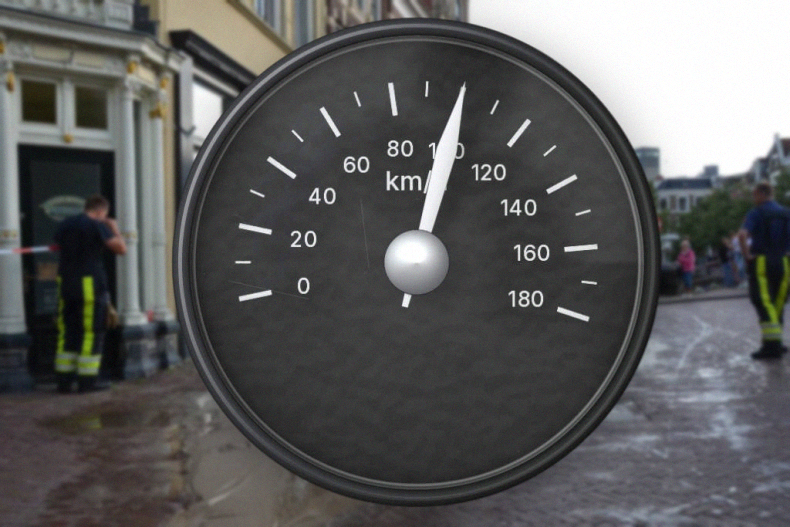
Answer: 100 km/h
